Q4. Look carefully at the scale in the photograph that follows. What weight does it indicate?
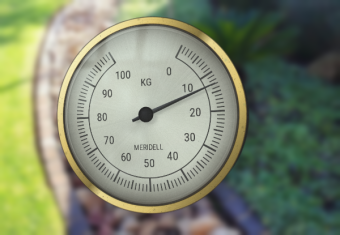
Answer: 13 kg
